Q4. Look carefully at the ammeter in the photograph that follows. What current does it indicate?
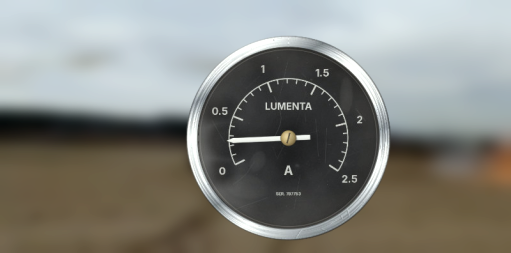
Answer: 0.25 A
